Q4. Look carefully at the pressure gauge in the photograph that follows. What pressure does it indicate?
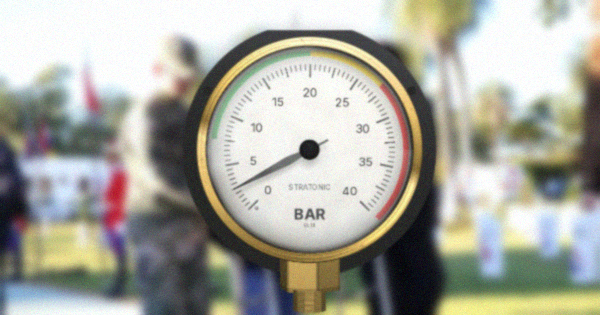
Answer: 2.5 bar
